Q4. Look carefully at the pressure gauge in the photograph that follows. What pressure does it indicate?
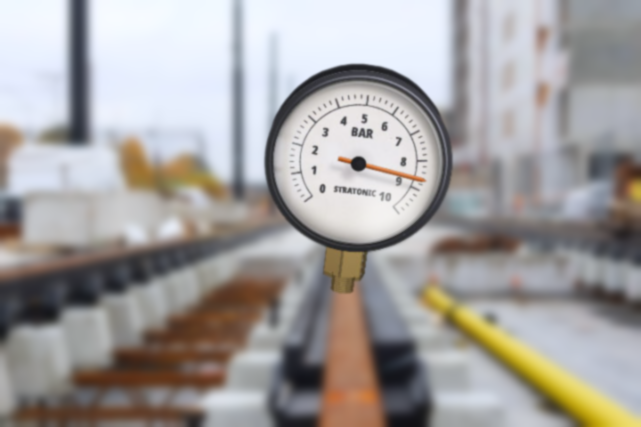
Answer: 8.6 bar
